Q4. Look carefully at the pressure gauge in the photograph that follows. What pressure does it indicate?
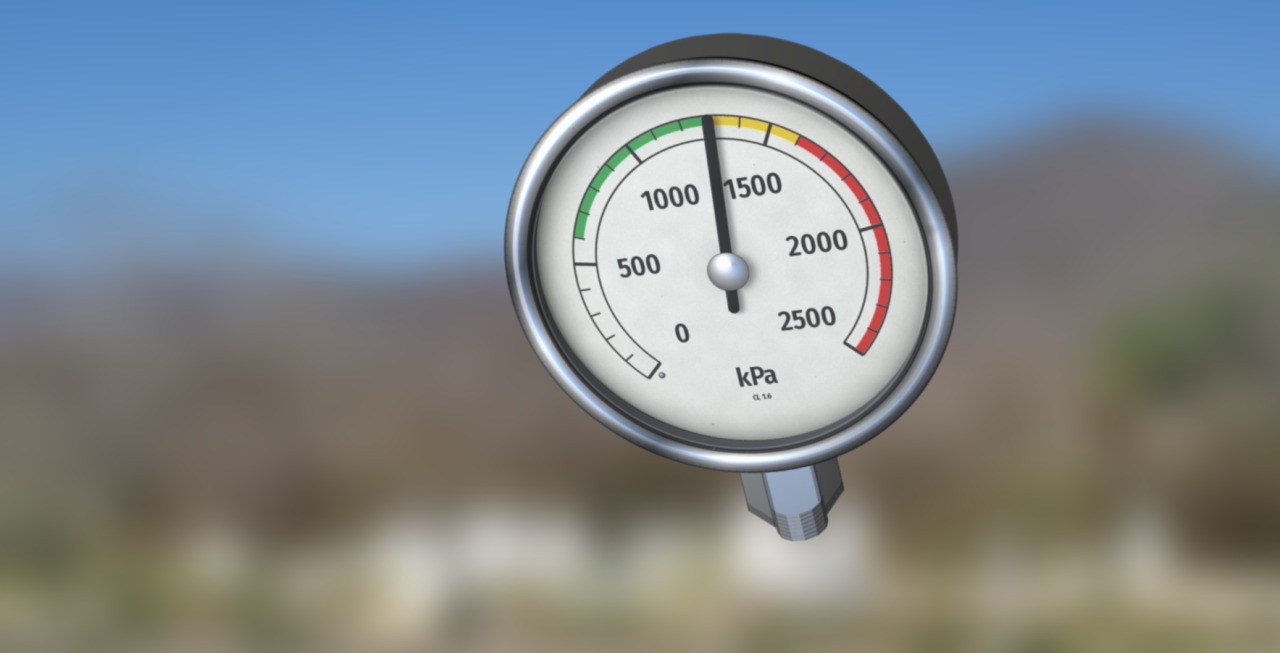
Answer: 1300 kPa
